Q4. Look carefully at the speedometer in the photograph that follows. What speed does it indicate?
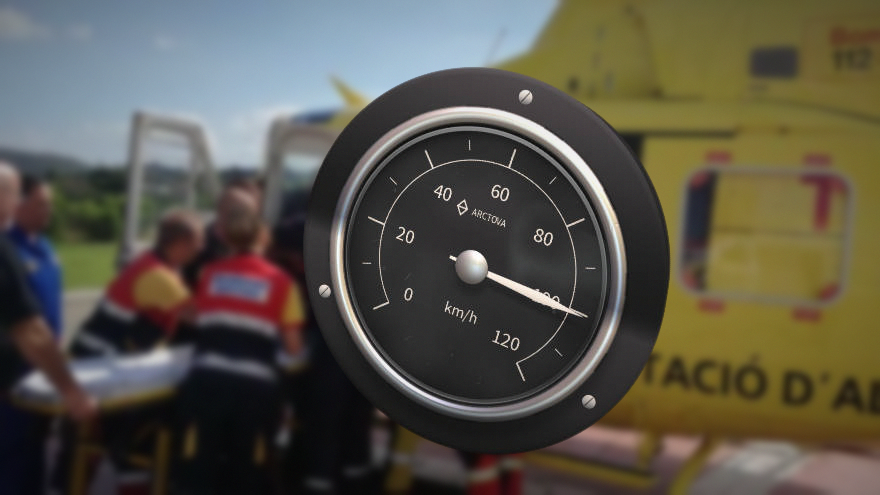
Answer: 100 km/h
